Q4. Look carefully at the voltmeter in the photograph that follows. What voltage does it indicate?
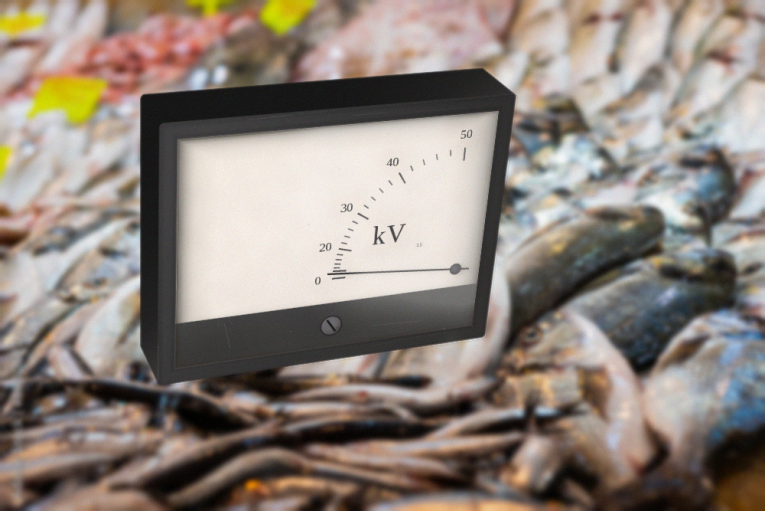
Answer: 10 kV
